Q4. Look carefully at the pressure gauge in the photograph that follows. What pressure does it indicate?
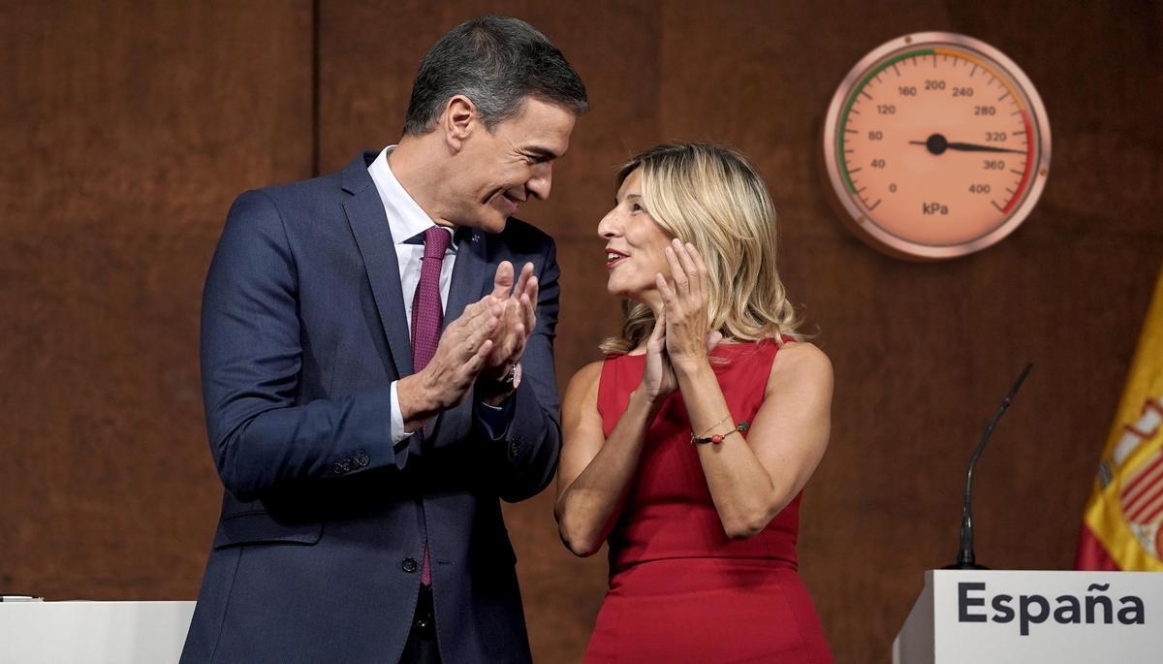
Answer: 340 kPa
